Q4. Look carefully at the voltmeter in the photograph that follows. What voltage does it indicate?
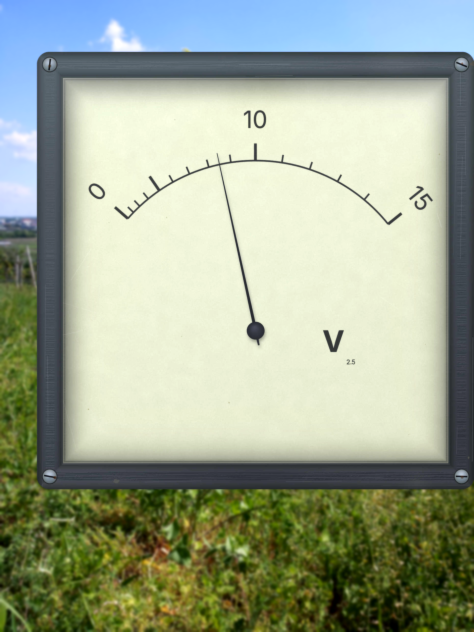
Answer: 8.5 V
